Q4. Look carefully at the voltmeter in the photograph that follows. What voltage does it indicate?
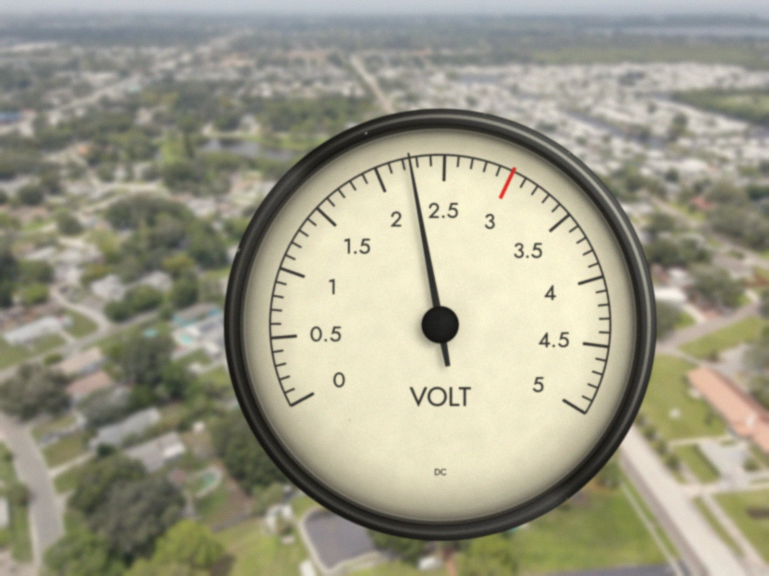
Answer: 2.25 V
